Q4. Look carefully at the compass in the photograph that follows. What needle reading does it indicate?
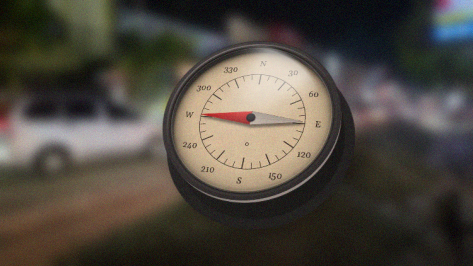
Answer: 270 °
